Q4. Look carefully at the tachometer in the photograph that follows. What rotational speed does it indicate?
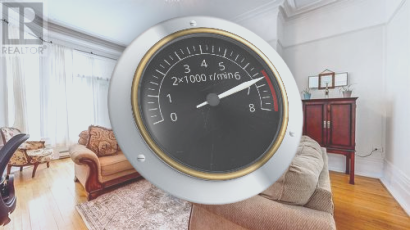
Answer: 6750 rpm
